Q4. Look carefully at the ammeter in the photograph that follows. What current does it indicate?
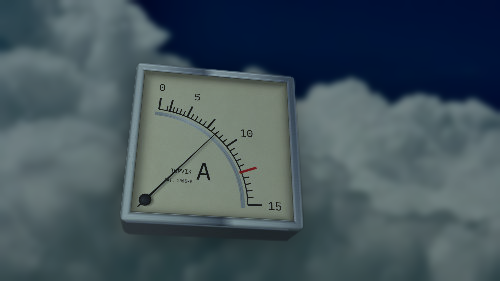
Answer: 8.5 A
